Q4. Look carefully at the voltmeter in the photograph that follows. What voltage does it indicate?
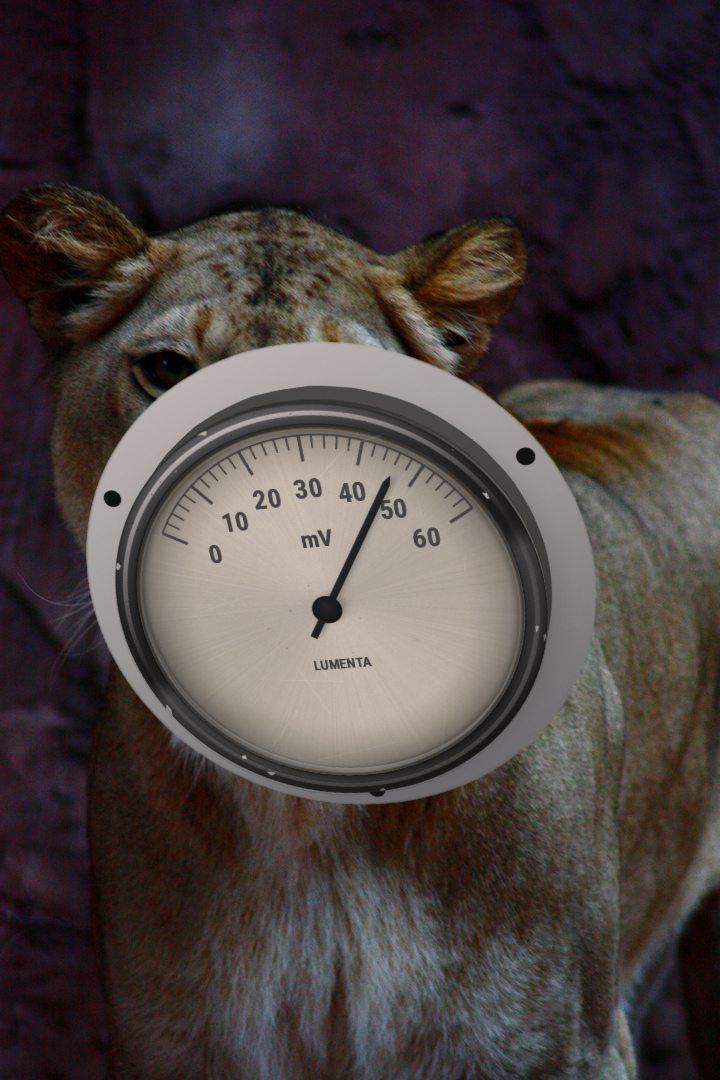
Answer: 46 mV
